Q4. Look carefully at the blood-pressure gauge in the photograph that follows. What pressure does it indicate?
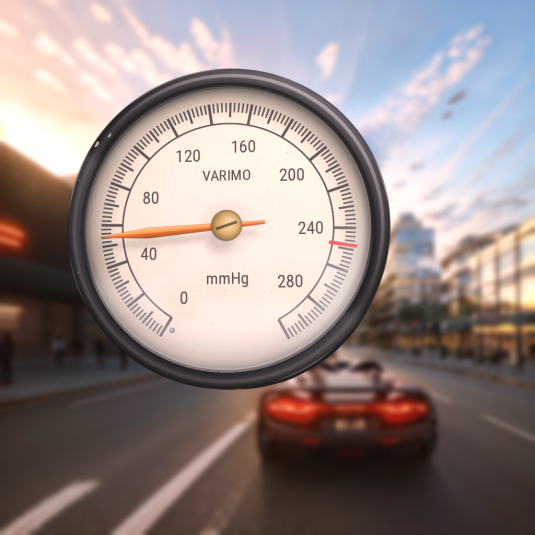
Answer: 54 mmHg
